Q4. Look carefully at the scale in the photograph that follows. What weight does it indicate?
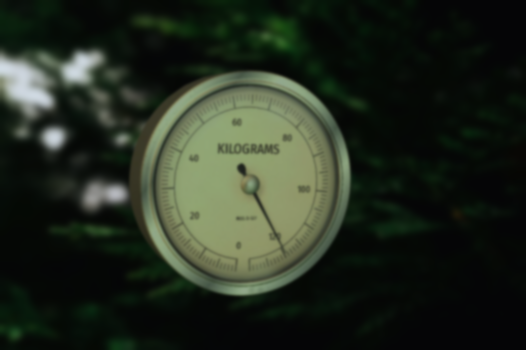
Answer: 120 kg
